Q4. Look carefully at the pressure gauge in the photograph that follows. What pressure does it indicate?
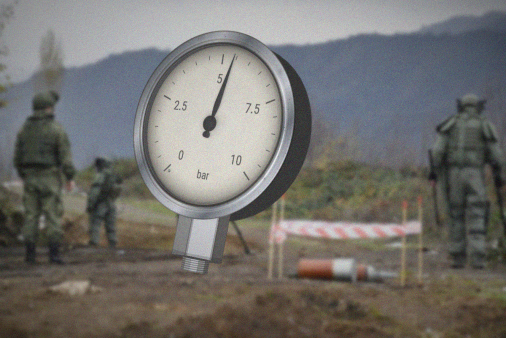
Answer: 5.5 bar
